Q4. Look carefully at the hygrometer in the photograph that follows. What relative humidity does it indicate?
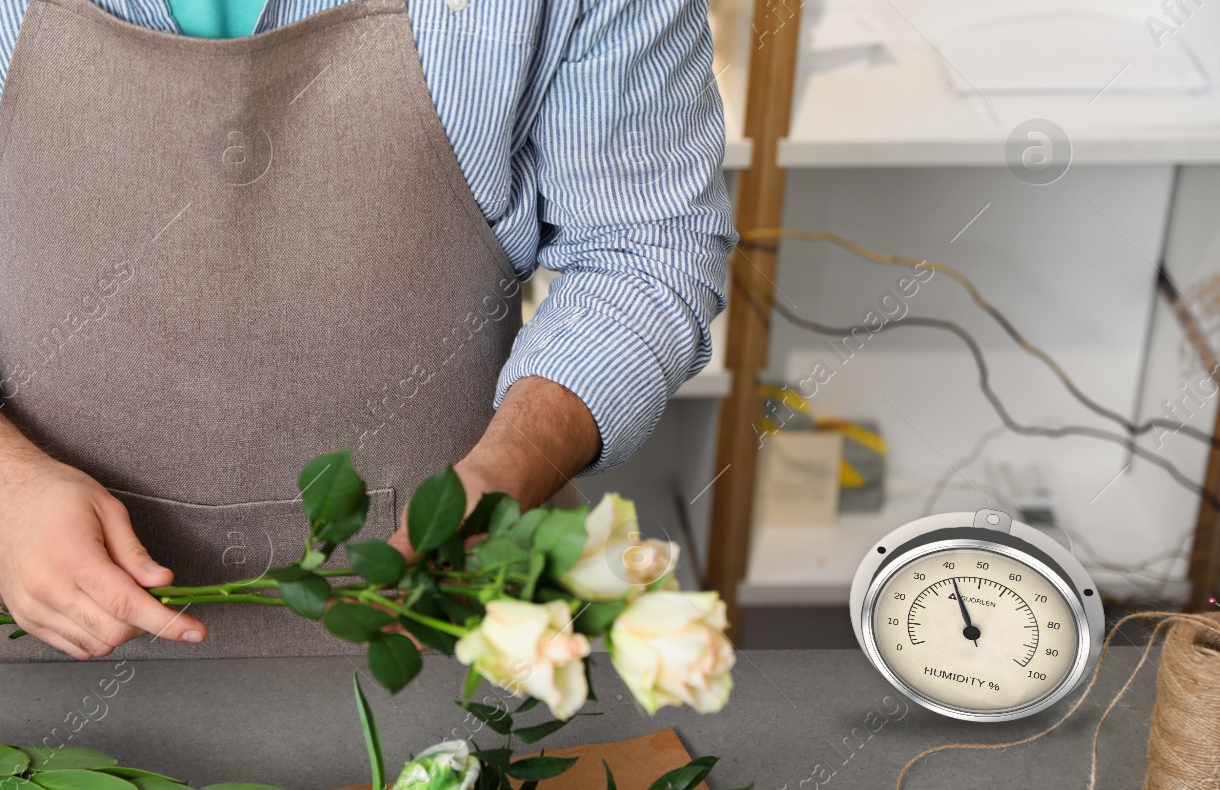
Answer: 40 %
